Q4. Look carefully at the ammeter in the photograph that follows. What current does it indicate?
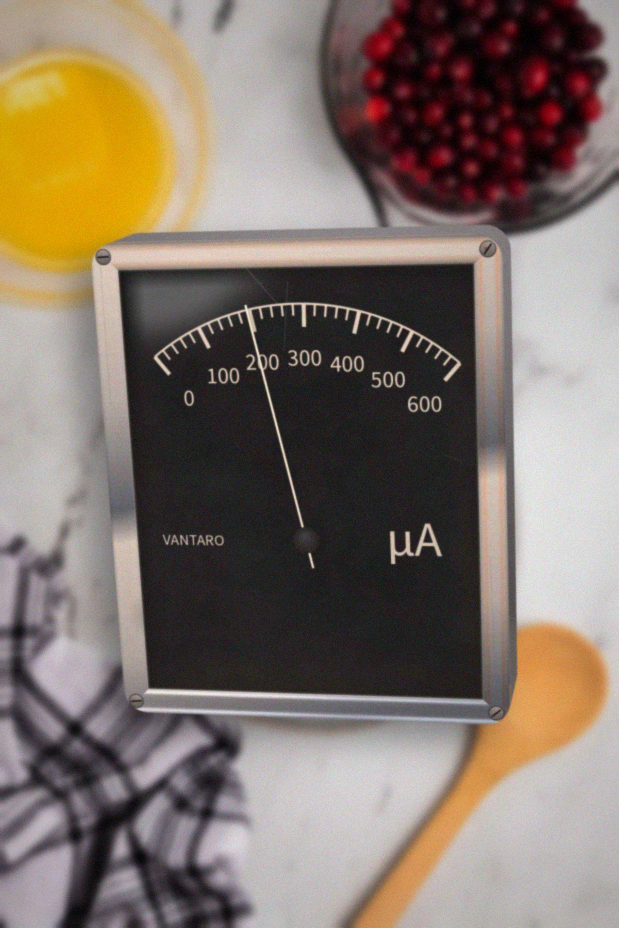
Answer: 200 µA
